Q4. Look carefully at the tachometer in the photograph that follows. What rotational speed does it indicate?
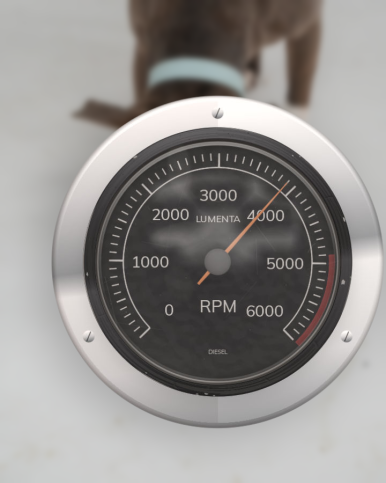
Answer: 3900 rpm
